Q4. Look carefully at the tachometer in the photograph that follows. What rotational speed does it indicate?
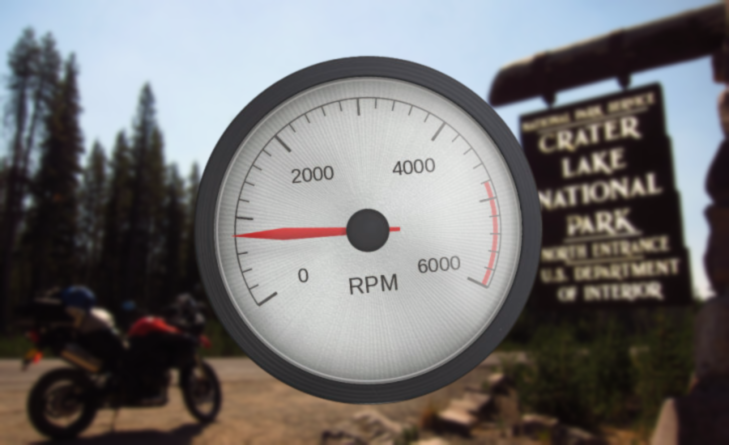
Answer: 800 rpm
